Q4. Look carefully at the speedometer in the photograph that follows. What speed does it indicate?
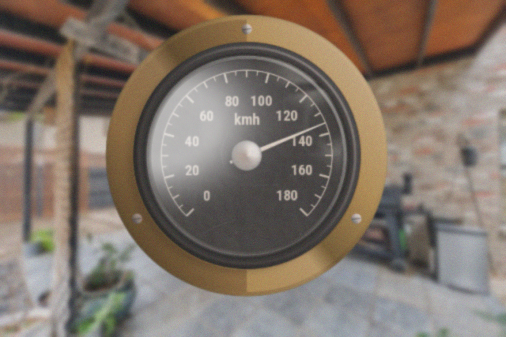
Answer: 135 km/h
